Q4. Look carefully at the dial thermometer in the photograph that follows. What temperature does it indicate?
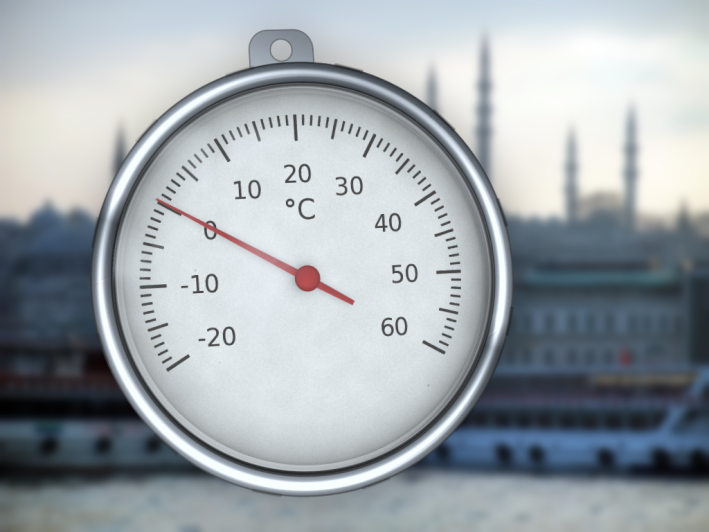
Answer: 0 °C
